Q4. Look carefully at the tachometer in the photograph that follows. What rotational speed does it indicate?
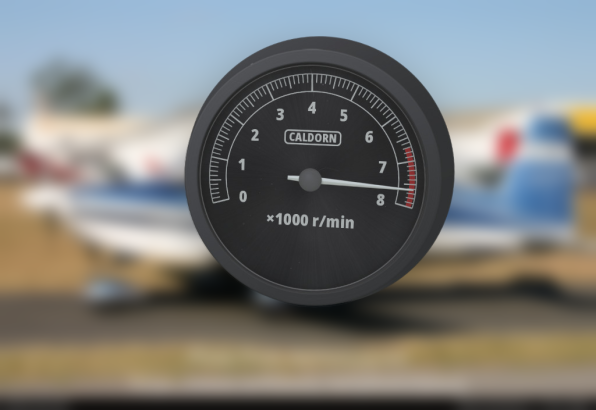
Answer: 7600 rpm
